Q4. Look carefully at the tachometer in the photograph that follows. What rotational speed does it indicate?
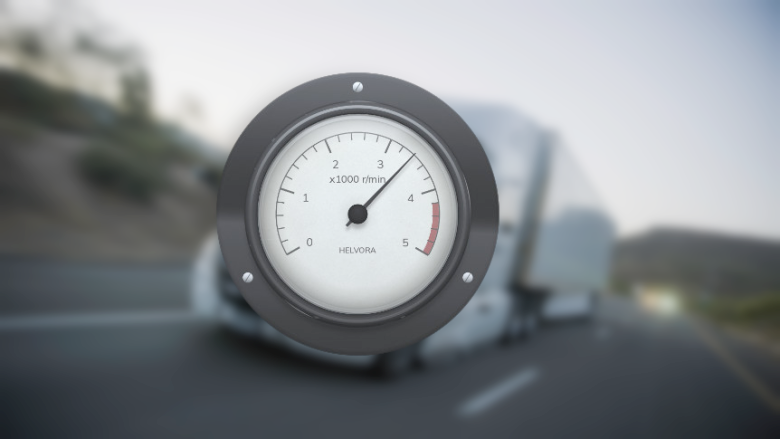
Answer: 3400 rpm
